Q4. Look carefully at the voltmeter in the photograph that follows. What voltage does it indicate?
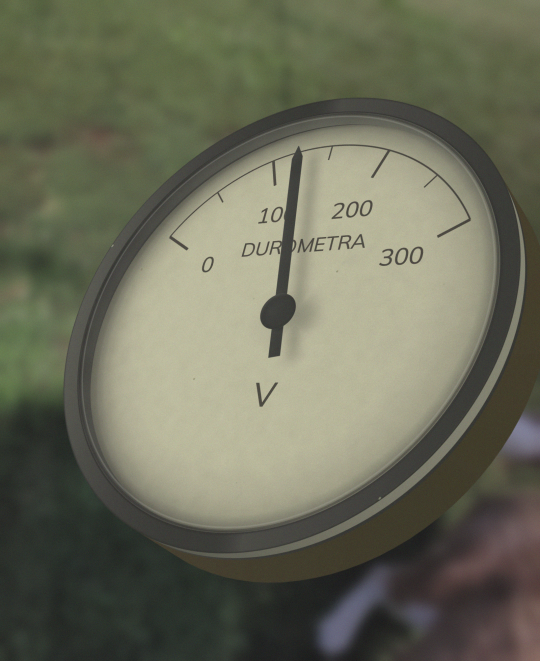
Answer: 125 V
